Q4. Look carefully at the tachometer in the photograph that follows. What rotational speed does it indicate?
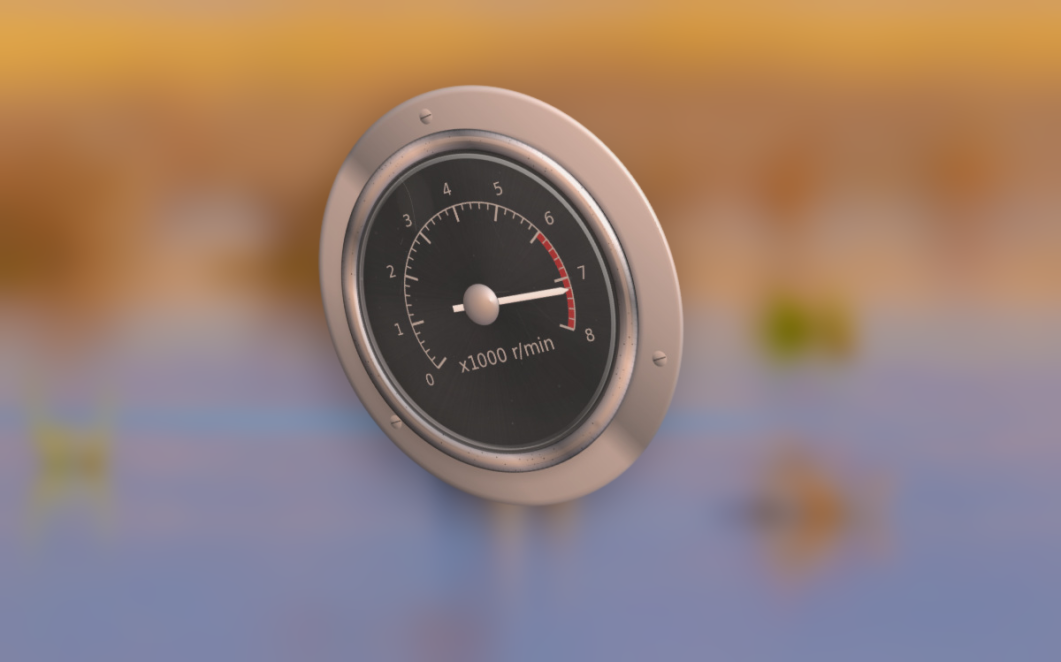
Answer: 7200 rpm
